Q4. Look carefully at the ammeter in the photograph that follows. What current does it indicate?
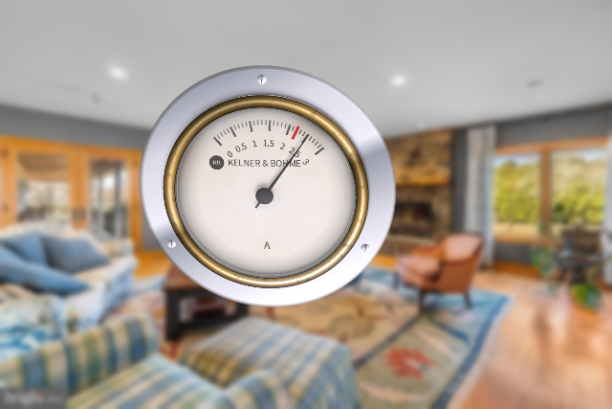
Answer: 2.5 A
